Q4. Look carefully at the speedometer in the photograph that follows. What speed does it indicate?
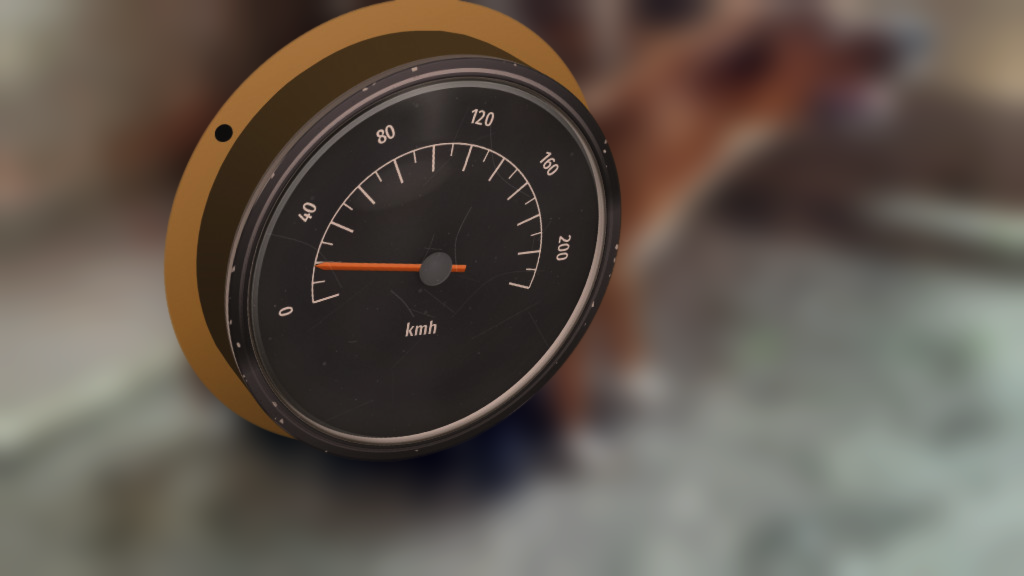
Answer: 20 km/h
